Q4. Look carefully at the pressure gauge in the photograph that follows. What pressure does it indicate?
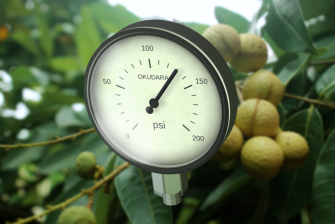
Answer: 130 psi
